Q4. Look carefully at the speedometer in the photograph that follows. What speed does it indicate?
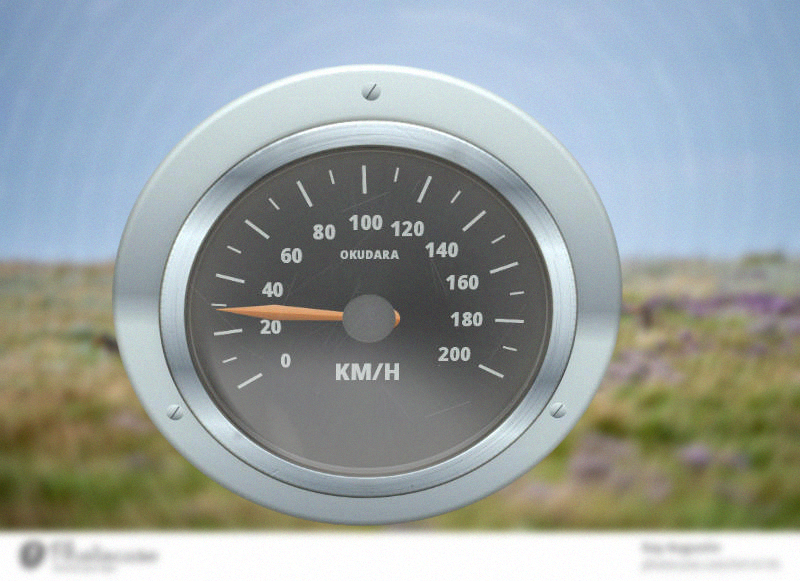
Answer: 30 km/h
